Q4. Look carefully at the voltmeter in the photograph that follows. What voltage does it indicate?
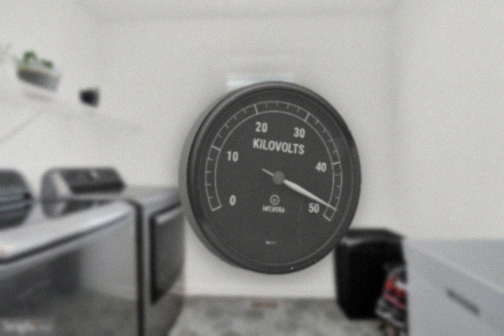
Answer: 48 kV
